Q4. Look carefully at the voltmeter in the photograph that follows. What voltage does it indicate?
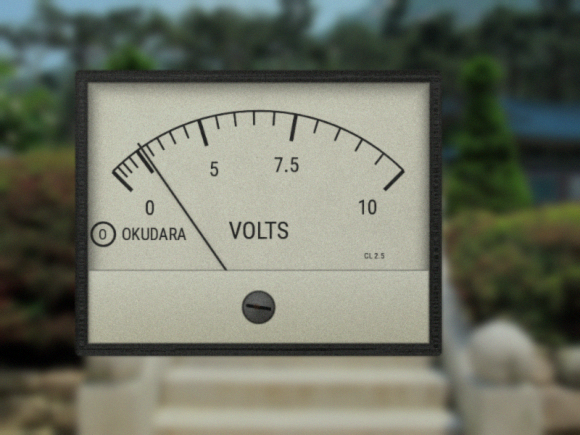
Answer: 2.75 V
